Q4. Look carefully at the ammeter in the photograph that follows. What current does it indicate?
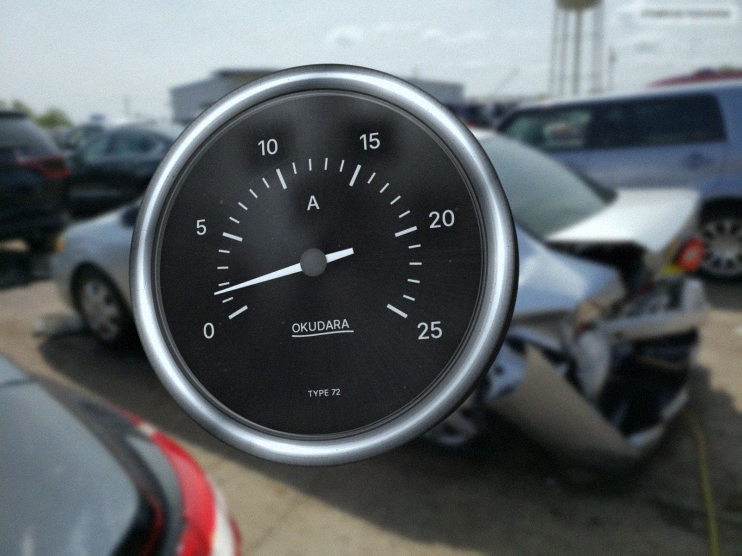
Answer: 1.5 A
